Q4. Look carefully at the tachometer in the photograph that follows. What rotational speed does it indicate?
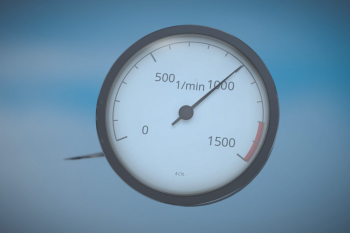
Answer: 1000 rpm
